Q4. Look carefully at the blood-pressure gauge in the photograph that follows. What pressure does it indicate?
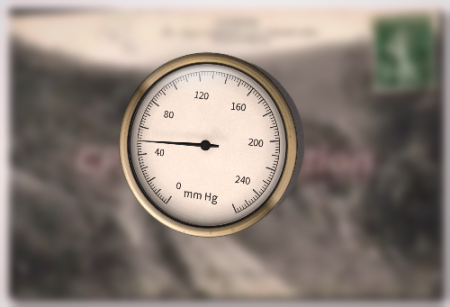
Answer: 50 mmHg
